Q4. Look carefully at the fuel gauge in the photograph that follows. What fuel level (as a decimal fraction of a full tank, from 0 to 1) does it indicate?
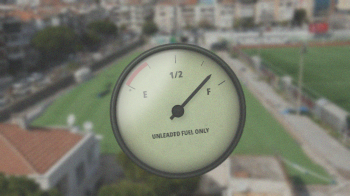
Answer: 0.875
